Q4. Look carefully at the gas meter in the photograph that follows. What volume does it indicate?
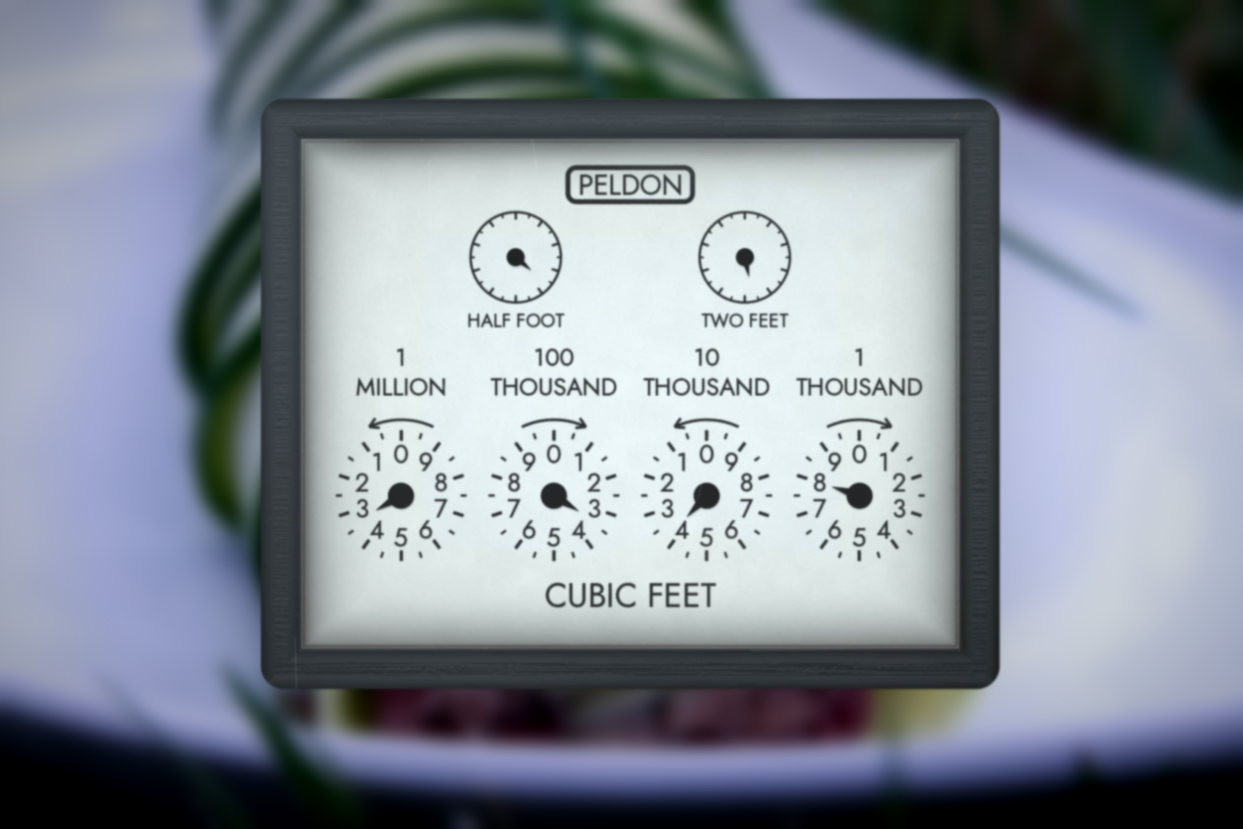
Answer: 333800 ft³
